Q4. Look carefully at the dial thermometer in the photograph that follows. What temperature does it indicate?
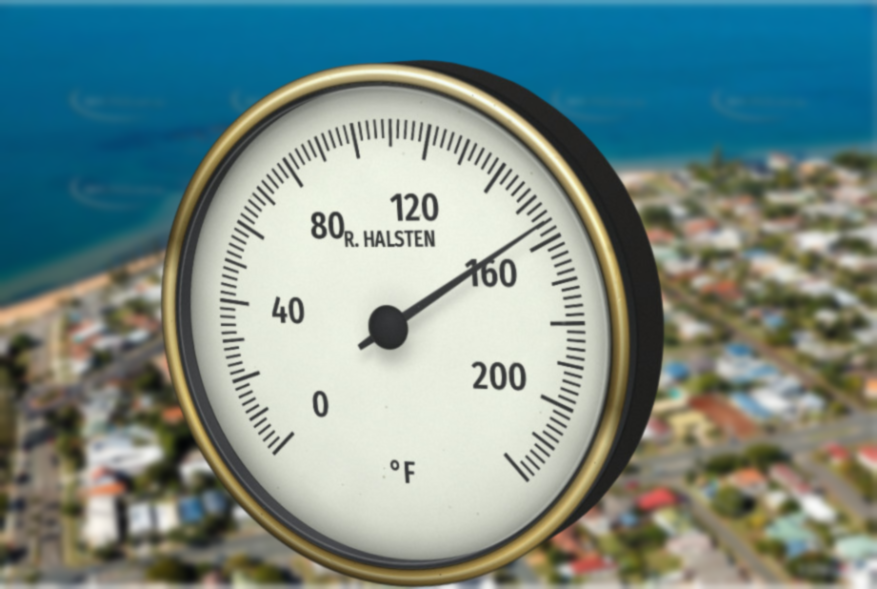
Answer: 156 °F
